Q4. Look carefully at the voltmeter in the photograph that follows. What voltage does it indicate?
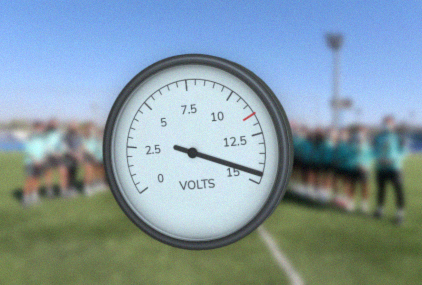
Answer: 14.5 V
